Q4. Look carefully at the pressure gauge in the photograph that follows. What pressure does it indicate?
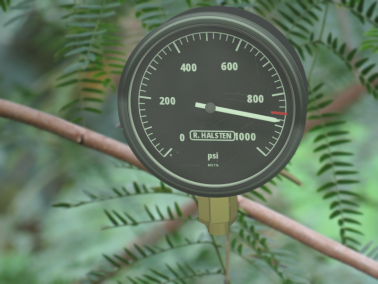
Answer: 880 psi
